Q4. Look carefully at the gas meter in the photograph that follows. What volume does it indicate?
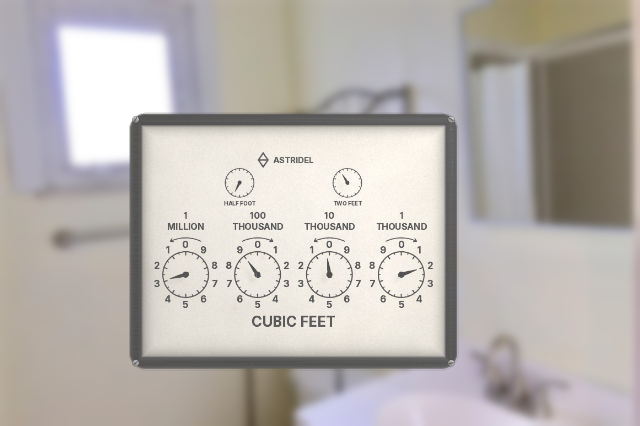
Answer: 290200 ft³
